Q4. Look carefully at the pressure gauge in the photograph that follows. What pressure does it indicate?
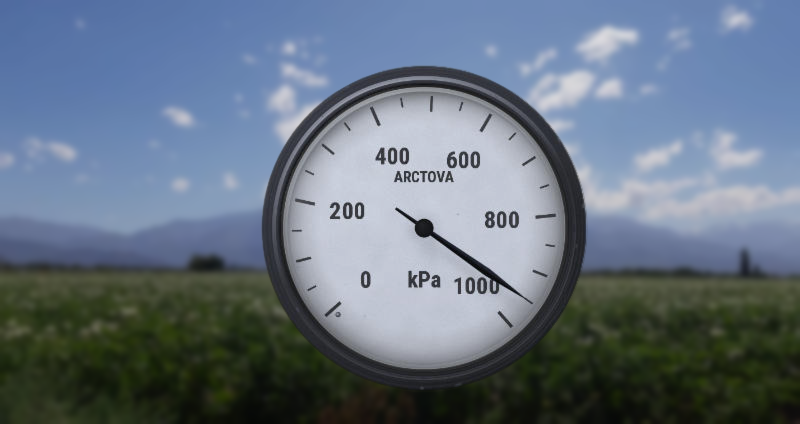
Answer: 950 kPa
